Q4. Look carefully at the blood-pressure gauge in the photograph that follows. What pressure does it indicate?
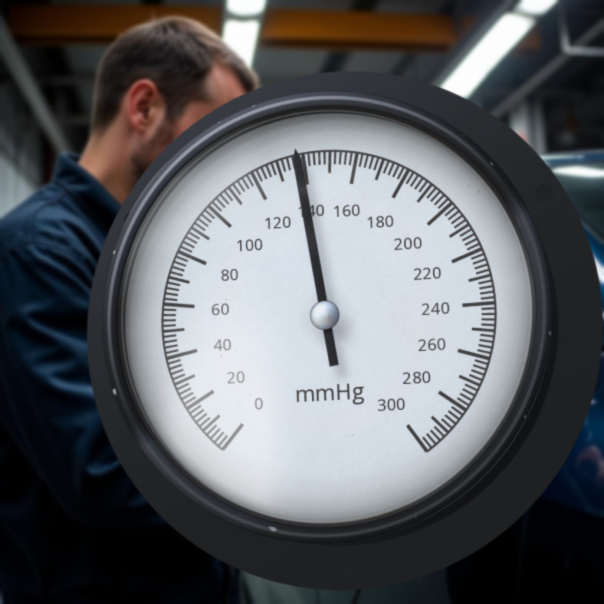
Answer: 138 mmHg
